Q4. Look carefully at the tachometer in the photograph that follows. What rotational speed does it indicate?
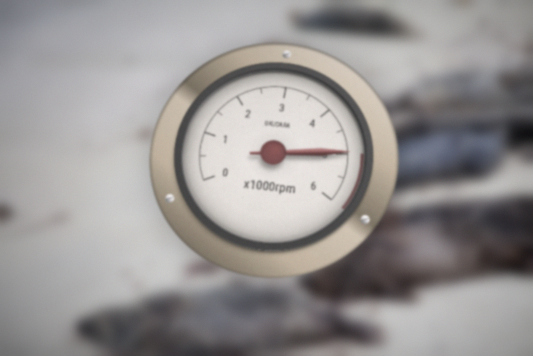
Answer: 5000 rpm
